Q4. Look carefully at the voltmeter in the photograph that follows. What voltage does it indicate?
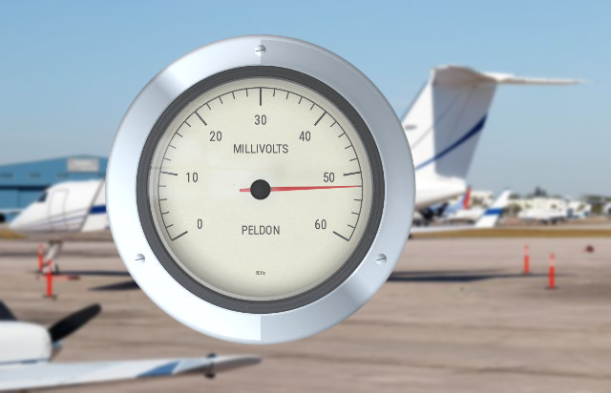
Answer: 52 mV
